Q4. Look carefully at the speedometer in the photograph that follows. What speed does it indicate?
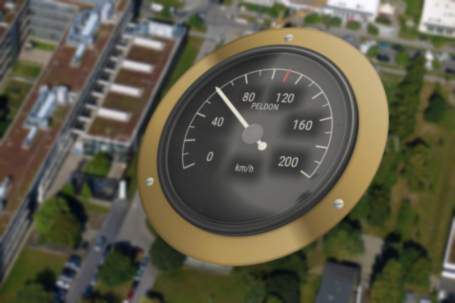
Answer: 60 km/h
